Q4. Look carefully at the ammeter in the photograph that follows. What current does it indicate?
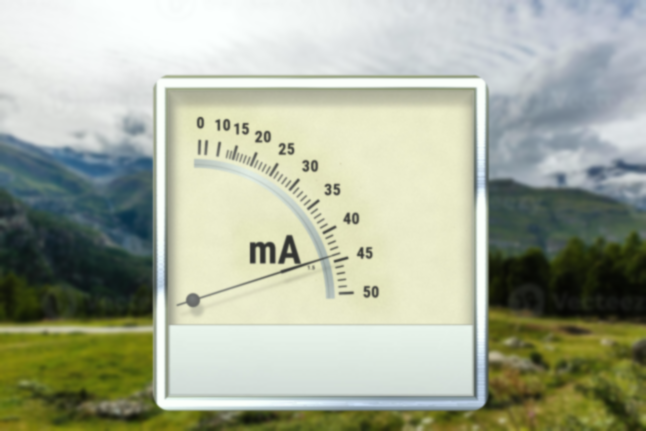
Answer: 44 mA
